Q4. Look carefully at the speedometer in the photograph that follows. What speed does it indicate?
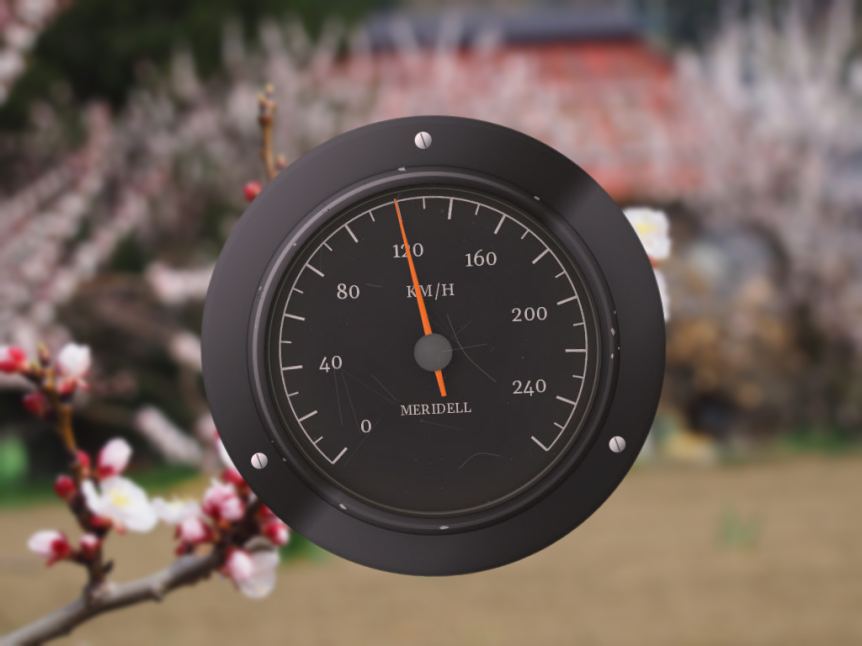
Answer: 120 km/h
